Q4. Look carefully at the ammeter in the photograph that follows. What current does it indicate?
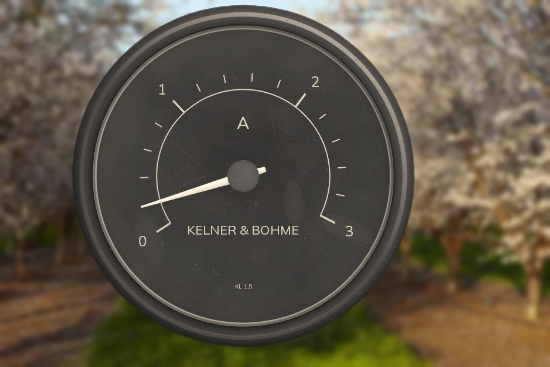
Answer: 0.2 A
